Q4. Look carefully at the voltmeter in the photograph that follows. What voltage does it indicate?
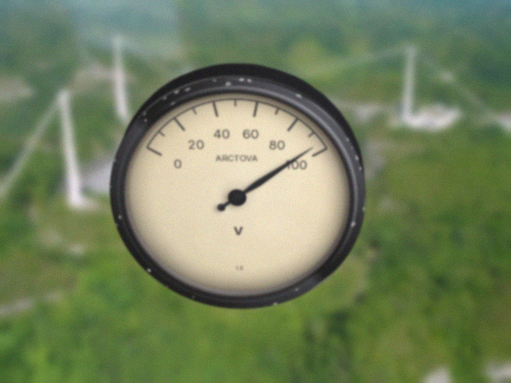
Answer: 95 V
